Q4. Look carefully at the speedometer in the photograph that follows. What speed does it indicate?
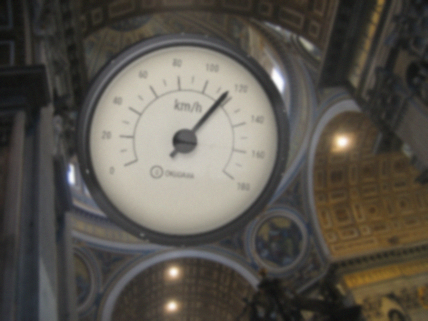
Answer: 115 km/h
